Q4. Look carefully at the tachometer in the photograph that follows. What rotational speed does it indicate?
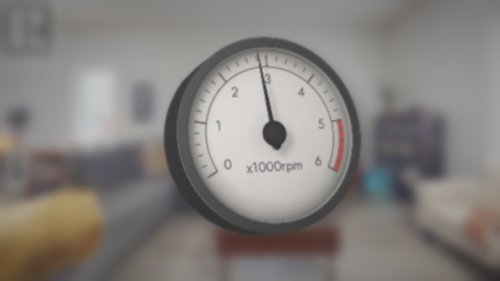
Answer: 2800 rpm
